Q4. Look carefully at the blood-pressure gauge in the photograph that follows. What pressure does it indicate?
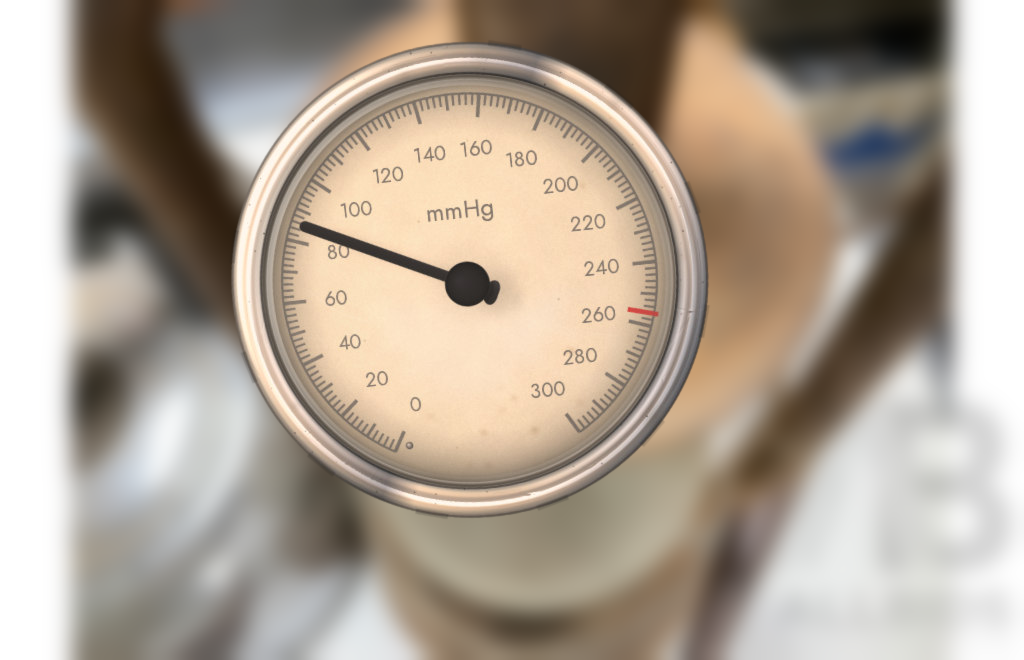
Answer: 86 mmHg
